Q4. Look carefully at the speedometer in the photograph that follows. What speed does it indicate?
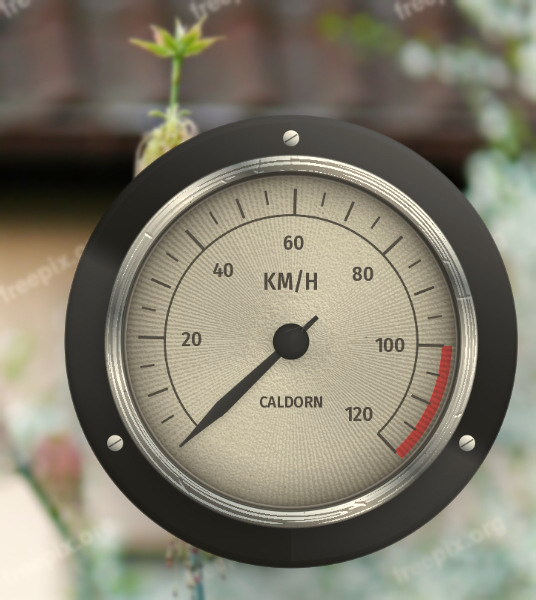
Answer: 0 km/h
